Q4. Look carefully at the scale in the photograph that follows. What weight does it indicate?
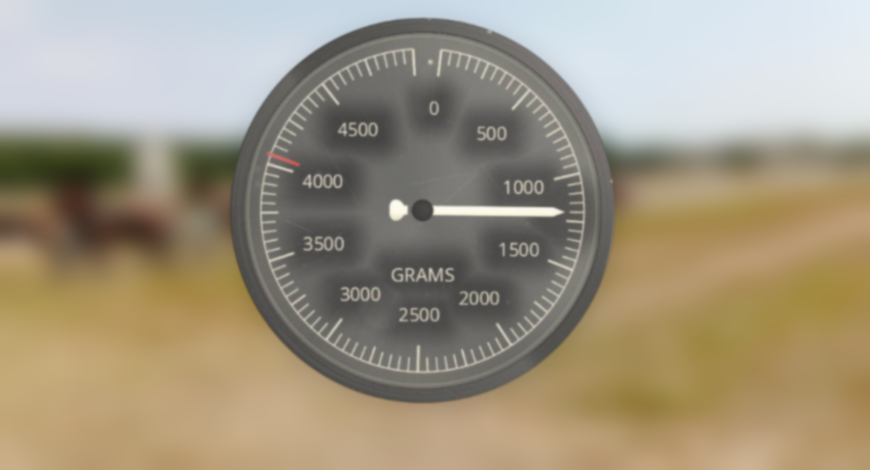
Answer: 1200 g
